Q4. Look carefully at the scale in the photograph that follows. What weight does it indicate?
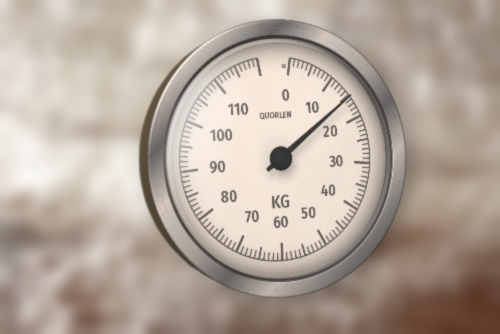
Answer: 15 kg
